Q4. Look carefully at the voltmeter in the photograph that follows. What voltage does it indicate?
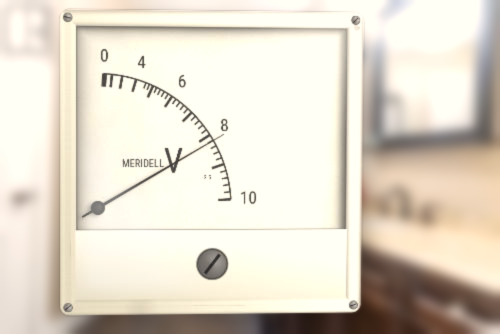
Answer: 8.2 V
